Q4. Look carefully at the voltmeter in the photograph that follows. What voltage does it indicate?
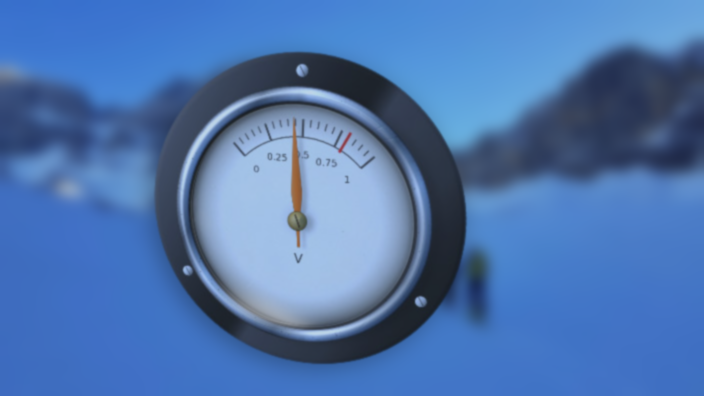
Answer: 0.45 V
